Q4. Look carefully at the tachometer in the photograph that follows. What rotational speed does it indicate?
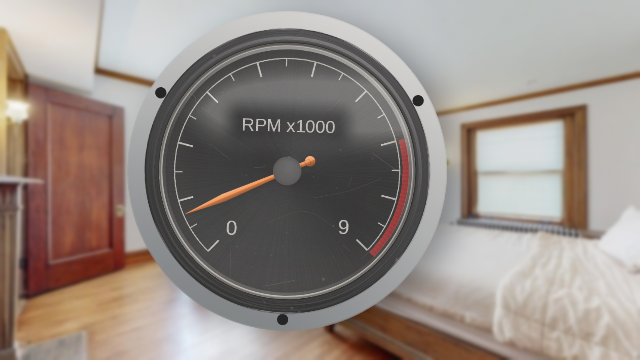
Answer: 750 rpm
